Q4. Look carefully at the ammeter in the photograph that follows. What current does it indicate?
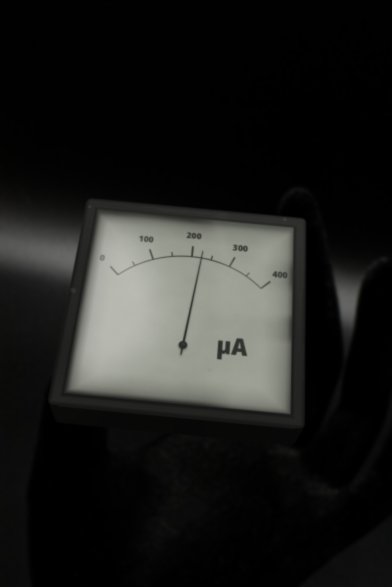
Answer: 225 µA
